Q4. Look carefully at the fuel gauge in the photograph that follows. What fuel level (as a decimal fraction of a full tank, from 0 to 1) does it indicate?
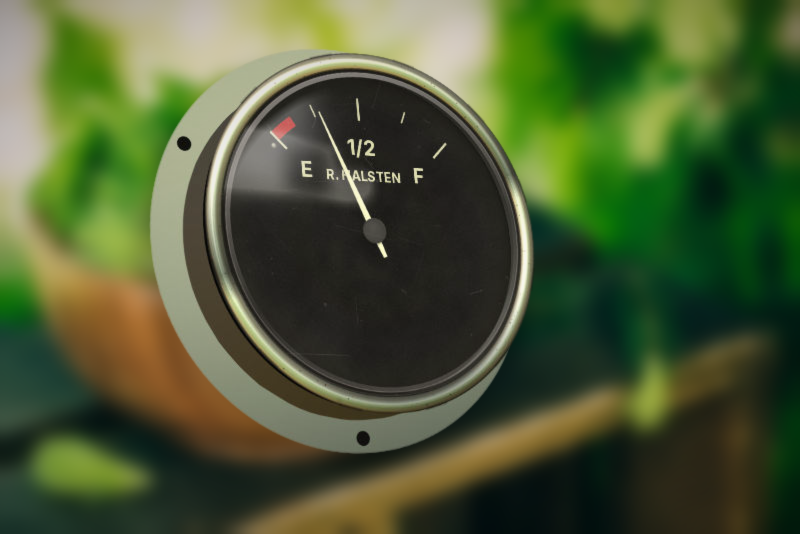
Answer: 0.25
